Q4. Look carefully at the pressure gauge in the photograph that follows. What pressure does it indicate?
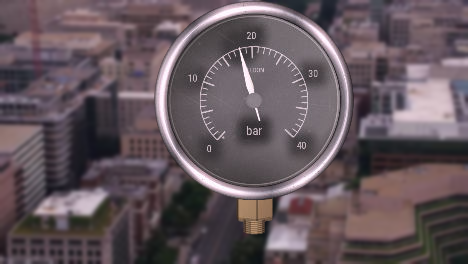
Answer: 18 bar
